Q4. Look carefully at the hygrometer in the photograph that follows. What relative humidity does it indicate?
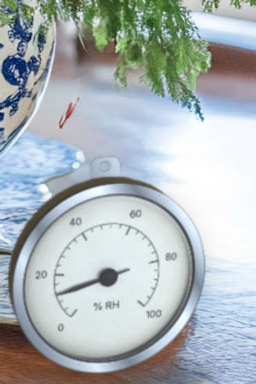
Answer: 12 %
